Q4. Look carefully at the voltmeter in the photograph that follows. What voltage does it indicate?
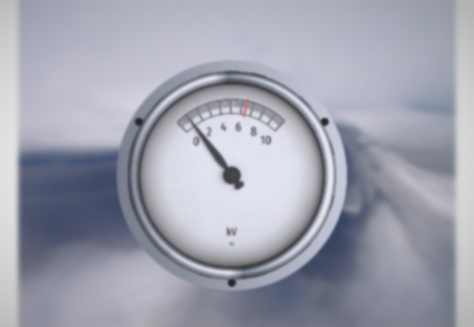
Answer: 1 kV
